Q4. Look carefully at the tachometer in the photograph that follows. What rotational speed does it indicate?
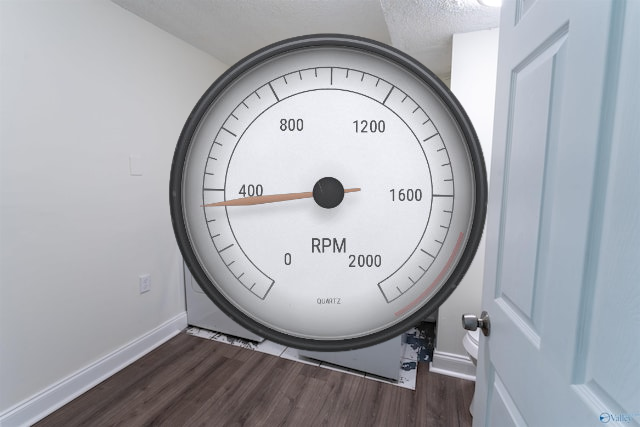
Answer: 350 rpm
